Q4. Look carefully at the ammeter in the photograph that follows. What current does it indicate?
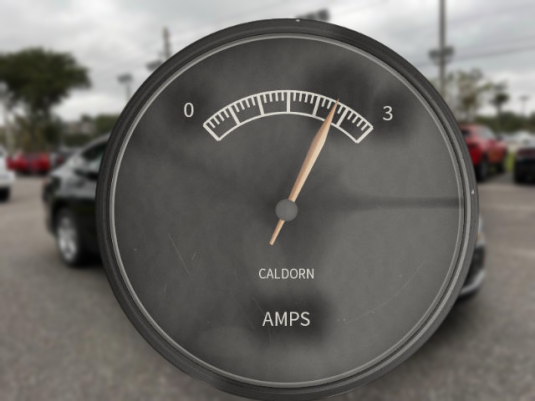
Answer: 2.3 A
